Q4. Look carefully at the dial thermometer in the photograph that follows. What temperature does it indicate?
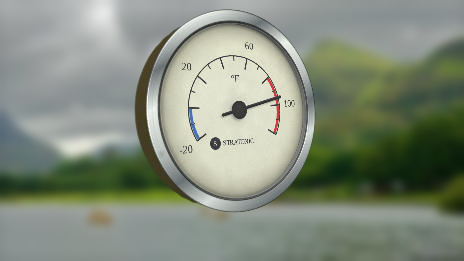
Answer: 95 °F
